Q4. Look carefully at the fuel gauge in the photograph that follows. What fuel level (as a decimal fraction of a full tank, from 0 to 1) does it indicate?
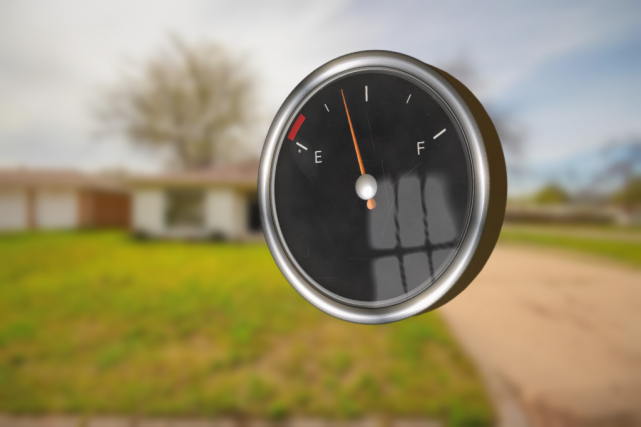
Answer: 0.375
